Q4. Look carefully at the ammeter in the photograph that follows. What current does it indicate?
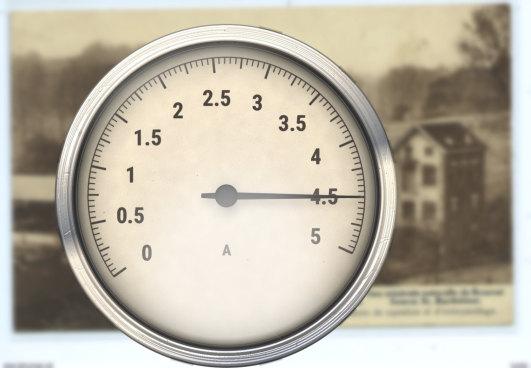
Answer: 4.5 A
